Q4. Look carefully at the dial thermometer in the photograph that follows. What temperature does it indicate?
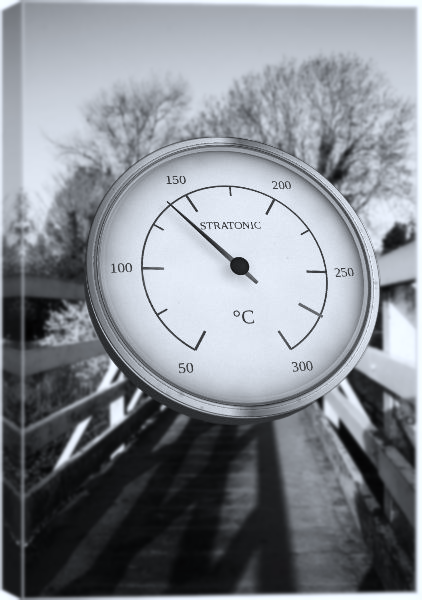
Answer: 137.5 °C
